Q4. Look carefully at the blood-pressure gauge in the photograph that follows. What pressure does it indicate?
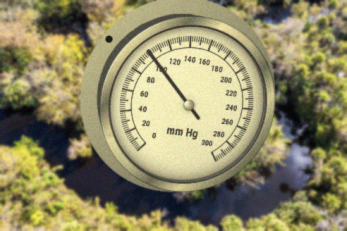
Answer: 100 mmHg
